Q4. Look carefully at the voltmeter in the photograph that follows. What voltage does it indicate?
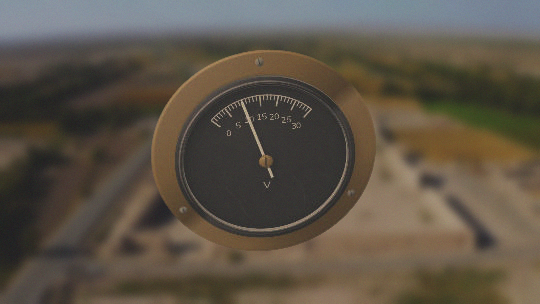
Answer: 10 V
